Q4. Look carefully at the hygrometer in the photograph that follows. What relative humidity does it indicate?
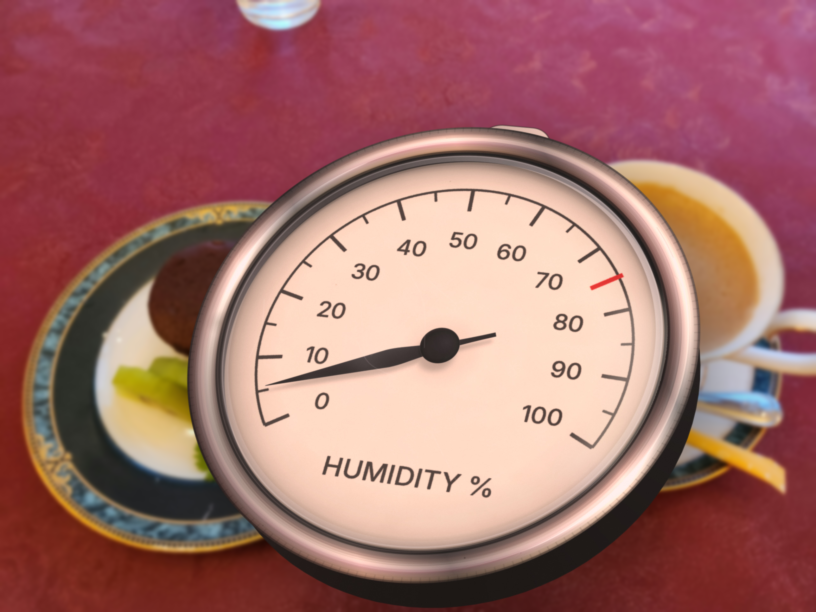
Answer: 5 %
